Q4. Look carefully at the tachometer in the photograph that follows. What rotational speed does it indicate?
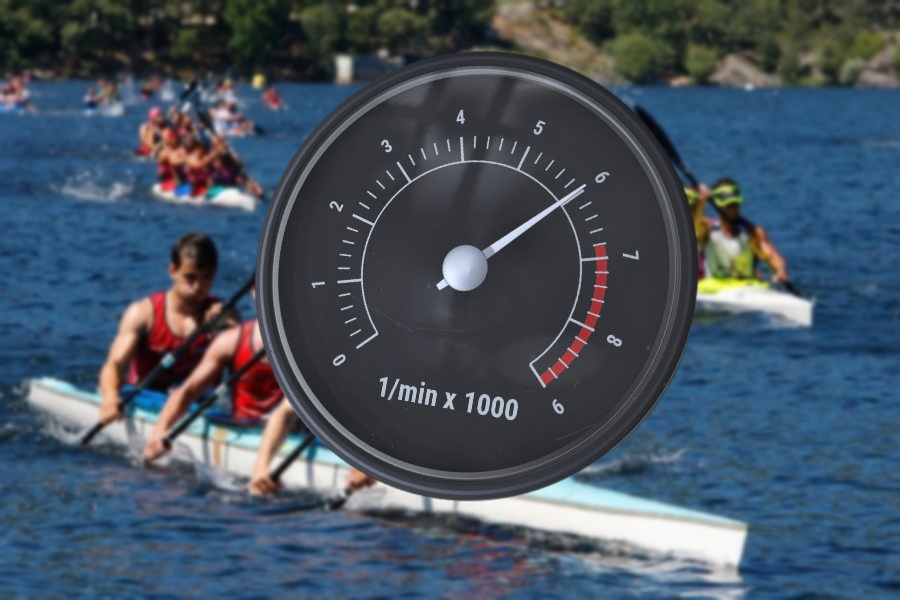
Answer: 6000 rpm
